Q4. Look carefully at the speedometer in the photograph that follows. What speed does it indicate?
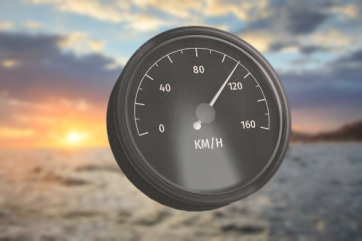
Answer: 110 km/h
